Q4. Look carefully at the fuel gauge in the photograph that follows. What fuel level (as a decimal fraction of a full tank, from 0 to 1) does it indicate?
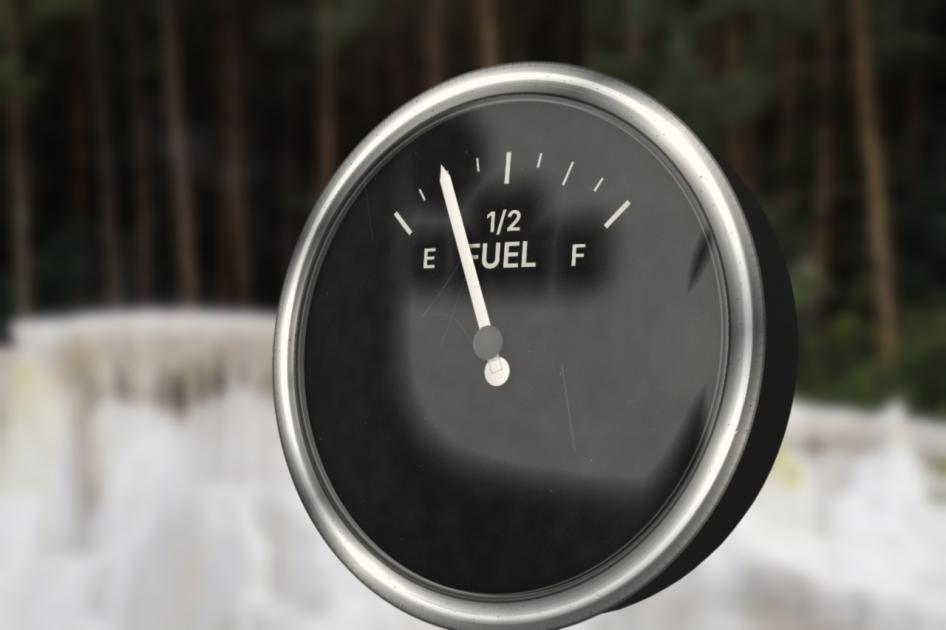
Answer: 0.25
